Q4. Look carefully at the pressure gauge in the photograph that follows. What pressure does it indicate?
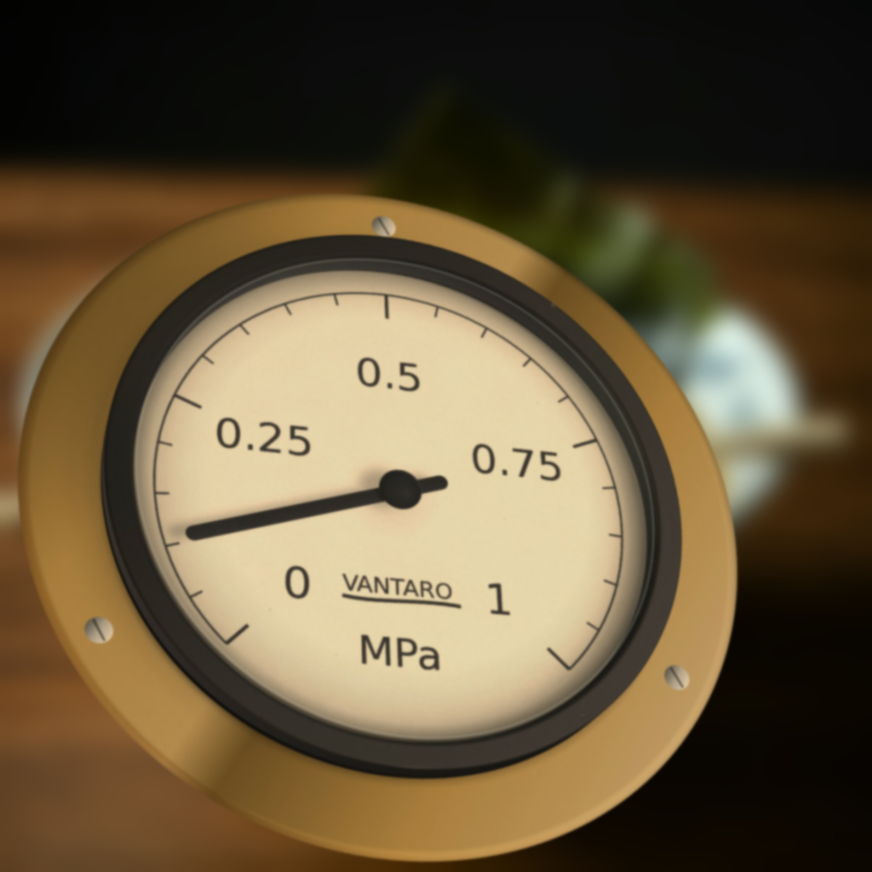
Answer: 0.1 MPa
